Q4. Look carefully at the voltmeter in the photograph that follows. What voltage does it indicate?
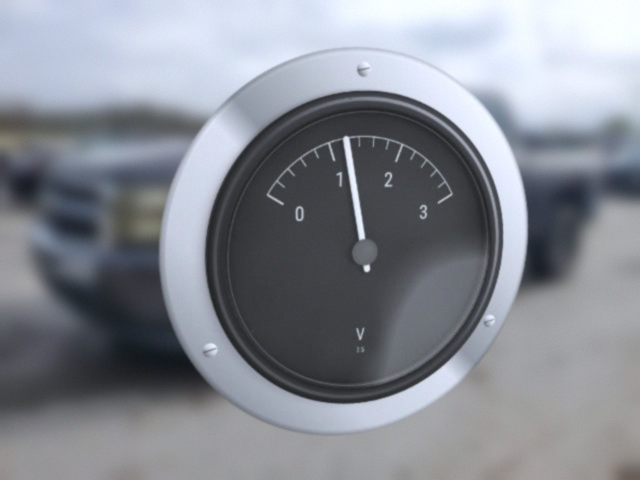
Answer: 1.2 V
